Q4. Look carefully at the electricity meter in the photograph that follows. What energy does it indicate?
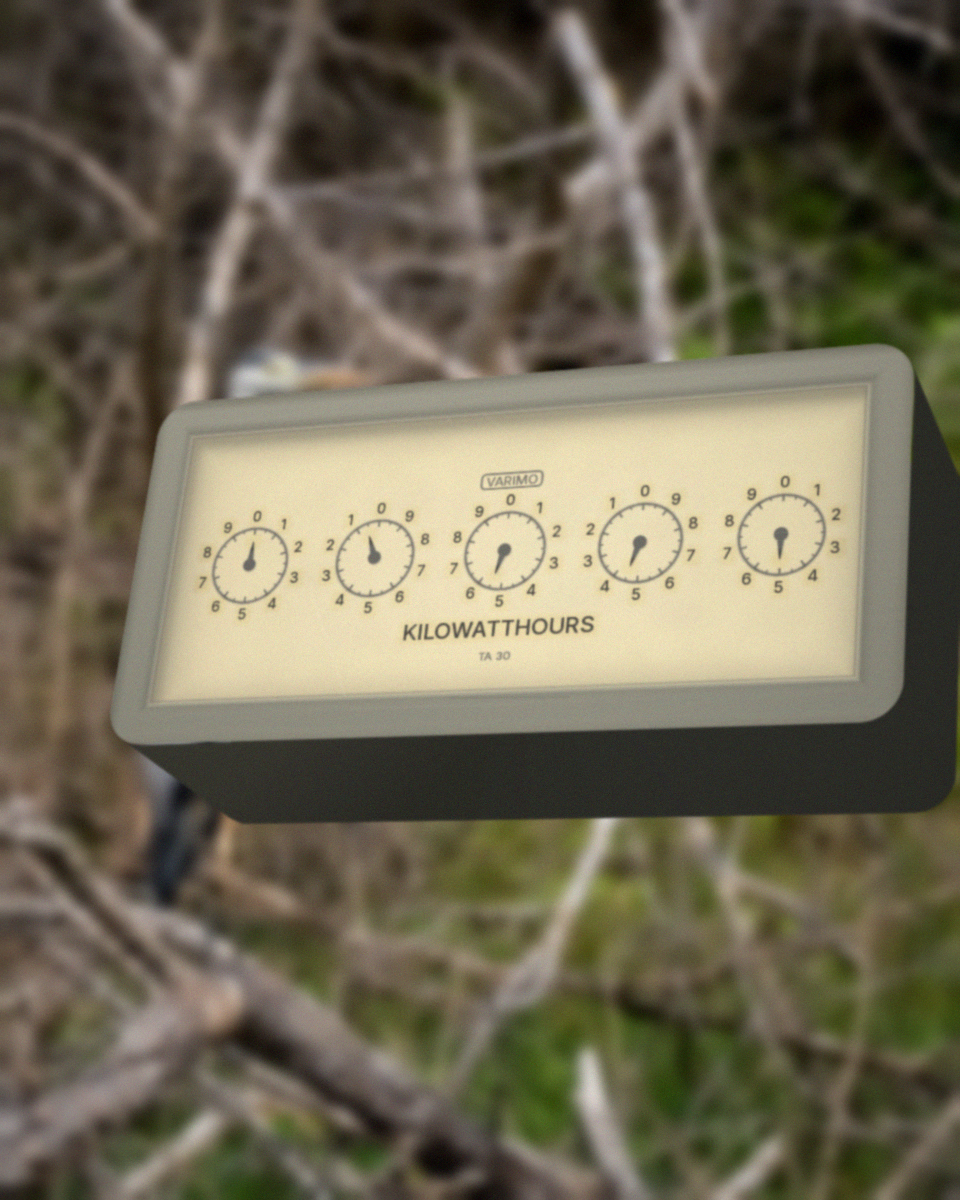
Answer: 545 kWh
